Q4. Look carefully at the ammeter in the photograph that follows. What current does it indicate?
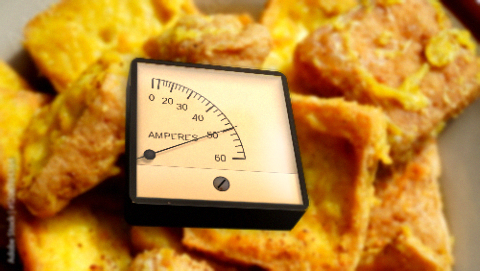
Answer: 50 A
